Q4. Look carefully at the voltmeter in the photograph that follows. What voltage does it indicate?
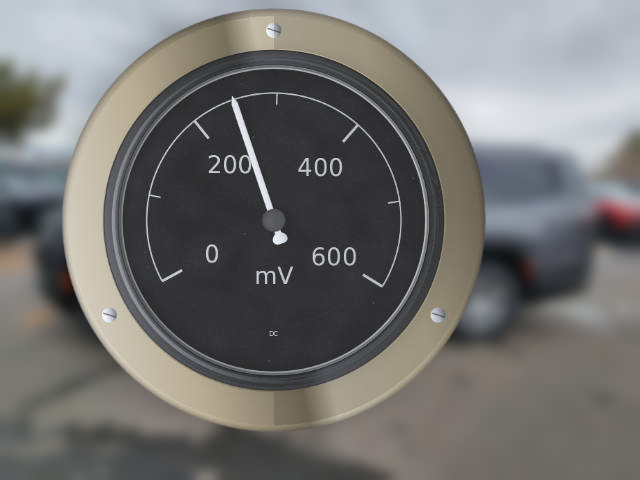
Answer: 250 mV
